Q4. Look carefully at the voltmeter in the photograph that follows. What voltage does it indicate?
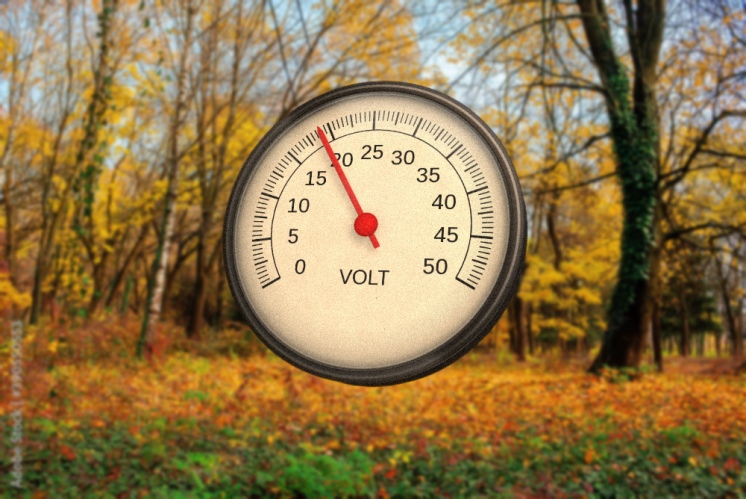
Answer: 19 V
